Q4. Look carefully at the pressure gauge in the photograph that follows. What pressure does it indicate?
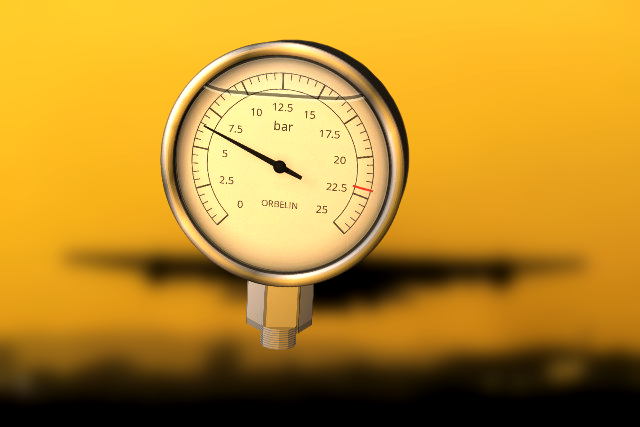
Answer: 6.5 bar
